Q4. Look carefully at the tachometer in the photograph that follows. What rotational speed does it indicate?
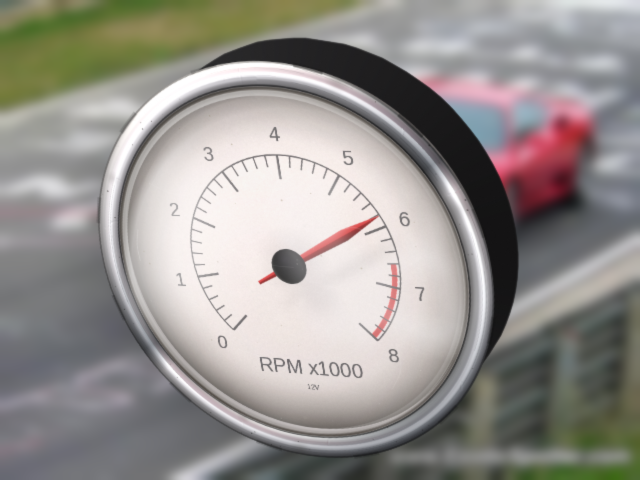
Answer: 5800 rpm
